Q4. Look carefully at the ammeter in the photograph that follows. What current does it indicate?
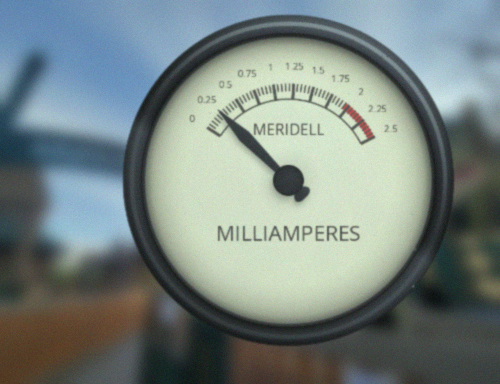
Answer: 0.25 mA
